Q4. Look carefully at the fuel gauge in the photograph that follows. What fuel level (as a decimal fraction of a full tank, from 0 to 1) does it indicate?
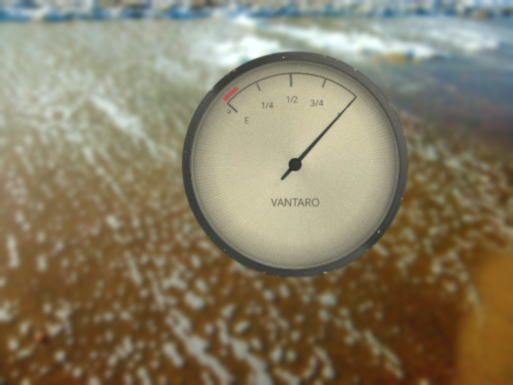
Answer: 1
